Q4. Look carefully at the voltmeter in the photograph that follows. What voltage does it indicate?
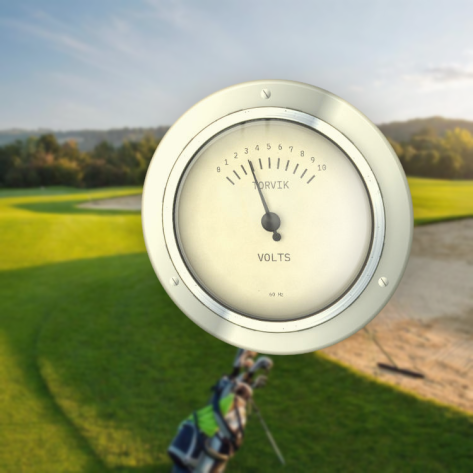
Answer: 3 V
